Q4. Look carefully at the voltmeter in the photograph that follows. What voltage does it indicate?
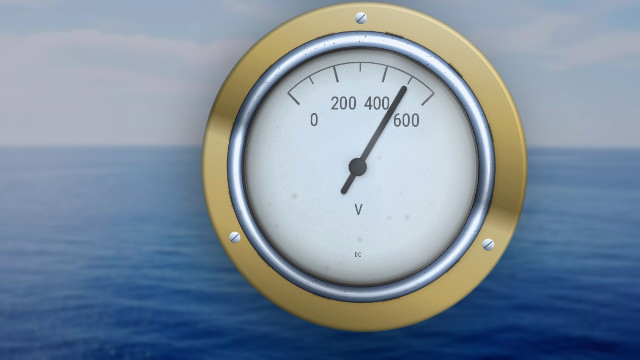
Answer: 500 V
